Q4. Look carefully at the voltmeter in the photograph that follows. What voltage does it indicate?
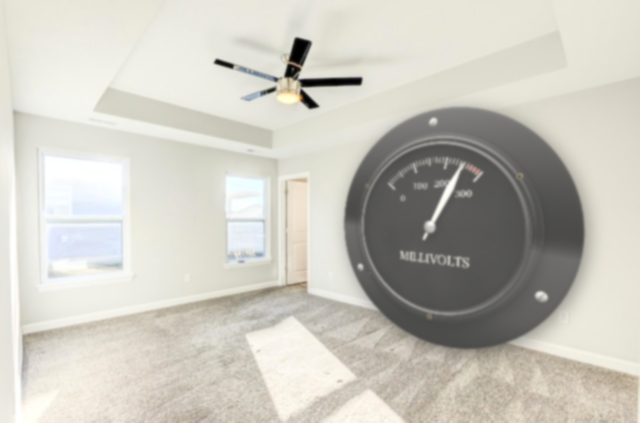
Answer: 250 mV
